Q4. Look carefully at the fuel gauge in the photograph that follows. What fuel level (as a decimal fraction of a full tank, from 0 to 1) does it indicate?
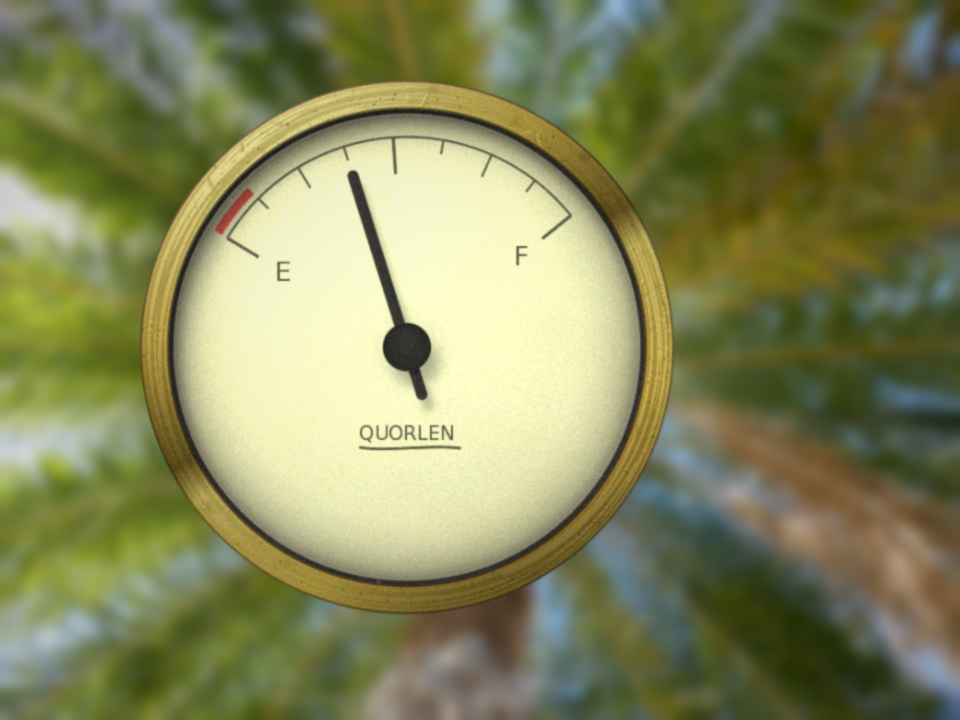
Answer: 0.375
